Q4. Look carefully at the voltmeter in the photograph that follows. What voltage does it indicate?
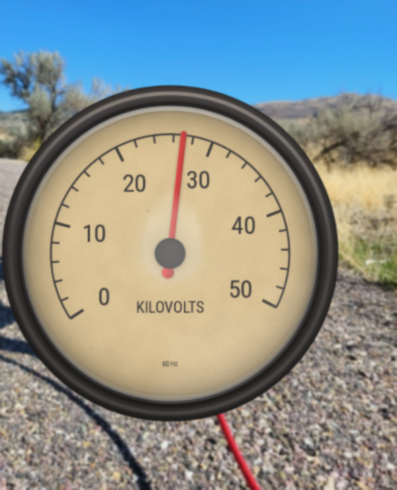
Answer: 27 kV
